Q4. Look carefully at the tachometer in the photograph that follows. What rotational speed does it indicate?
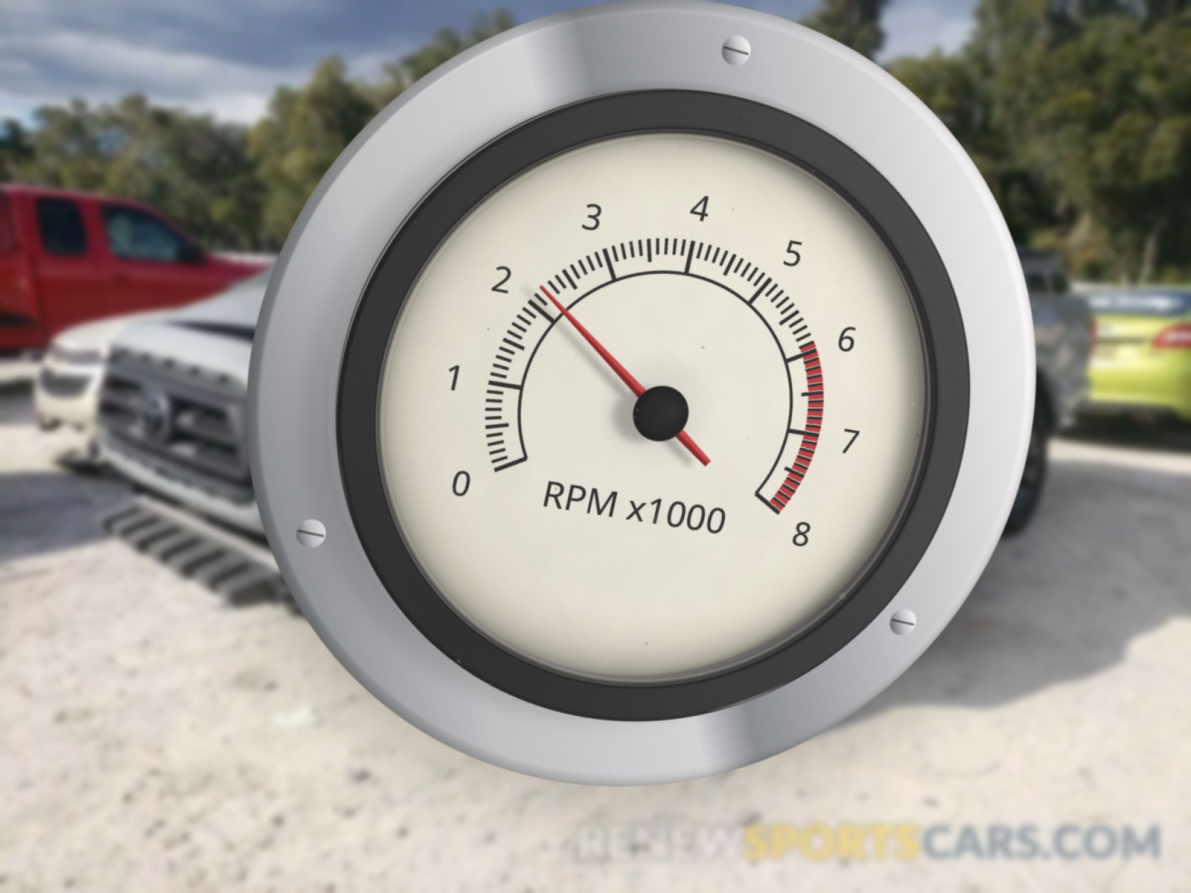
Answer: 2200 rpm
